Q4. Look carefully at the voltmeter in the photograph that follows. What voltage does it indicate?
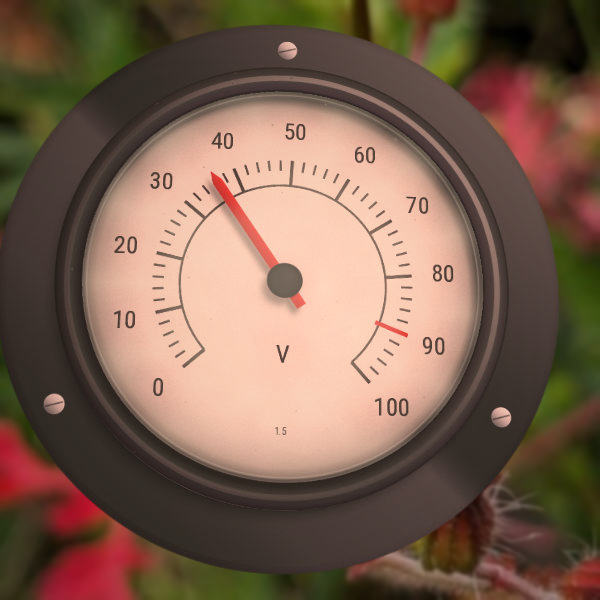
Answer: 36 V
